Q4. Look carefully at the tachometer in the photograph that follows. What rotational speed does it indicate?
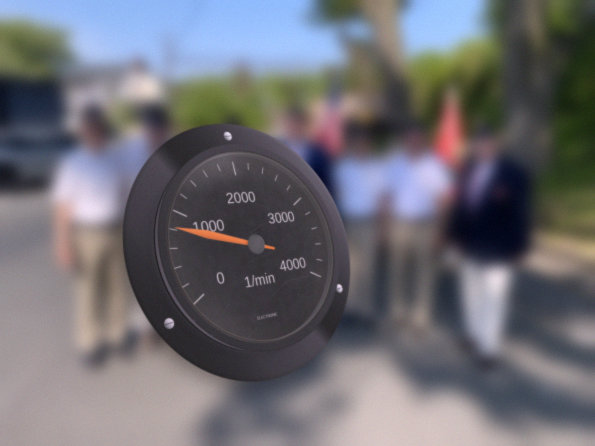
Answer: 800 rpm
